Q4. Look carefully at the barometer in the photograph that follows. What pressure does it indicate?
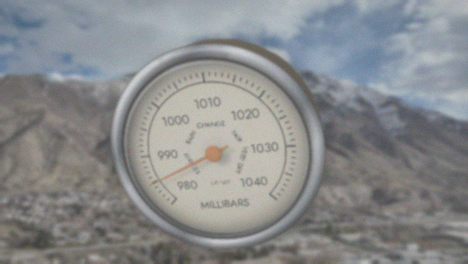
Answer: 985 mbar
